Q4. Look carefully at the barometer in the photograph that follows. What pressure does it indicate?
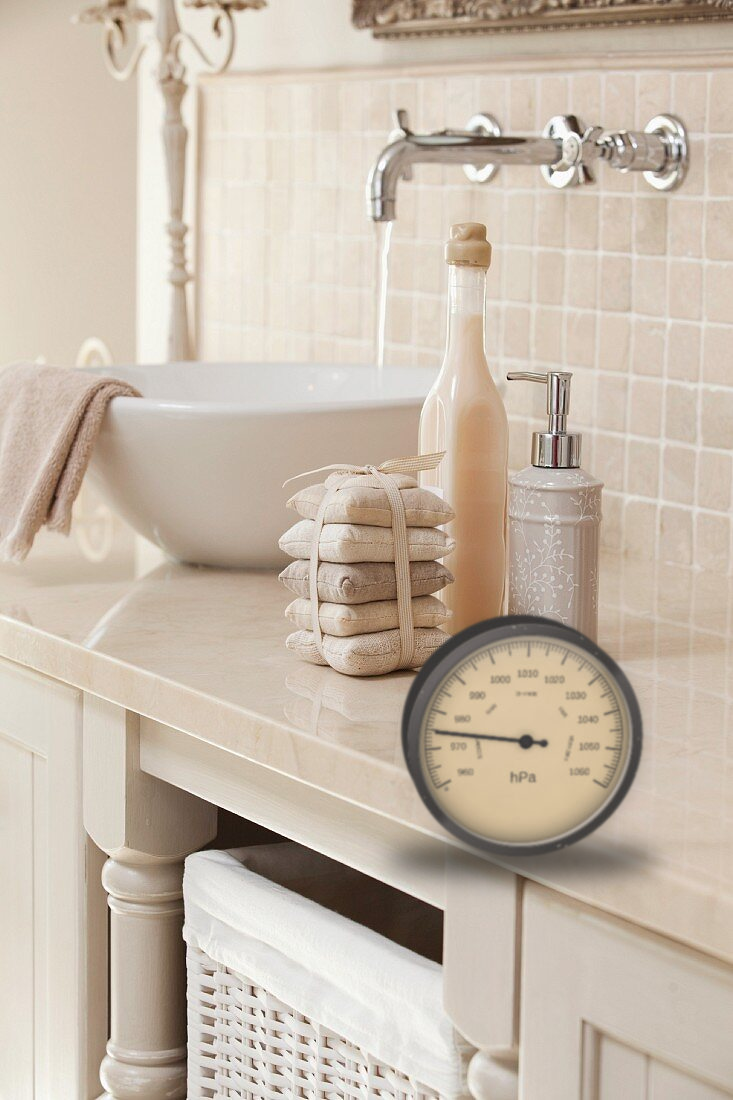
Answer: 975 hPa
